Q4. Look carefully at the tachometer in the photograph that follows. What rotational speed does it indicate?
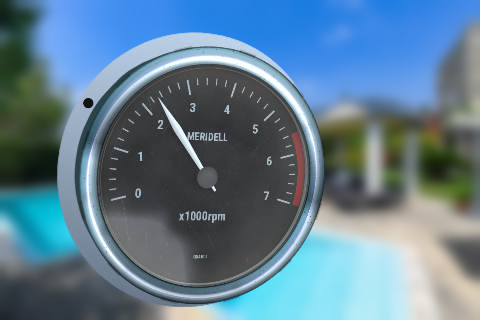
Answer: 2300 rpm
